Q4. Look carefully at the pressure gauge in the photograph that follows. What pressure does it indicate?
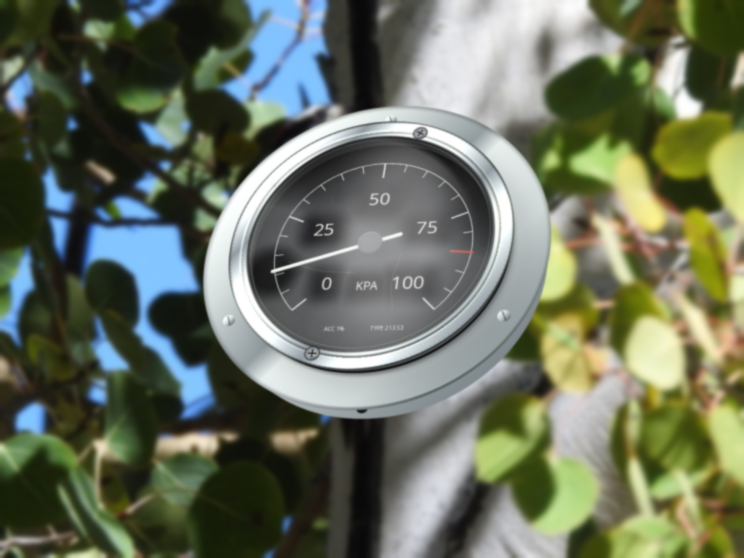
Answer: 10 kPa
